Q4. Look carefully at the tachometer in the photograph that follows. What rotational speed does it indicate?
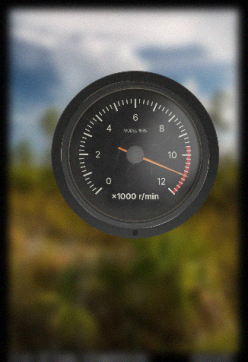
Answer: 11000 rpm
